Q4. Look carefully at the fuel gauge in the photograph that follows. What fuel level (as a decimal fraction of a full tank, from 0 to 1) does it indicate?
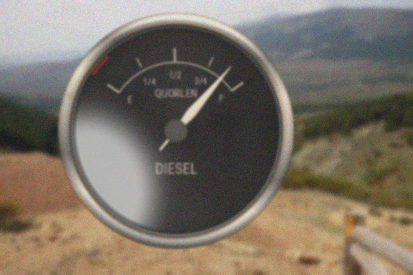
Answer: 0.875
